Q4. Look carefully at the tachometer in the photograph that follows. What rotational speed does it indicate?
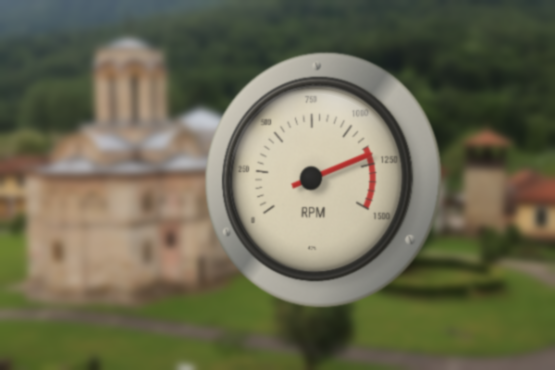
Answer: 1200 rpm
